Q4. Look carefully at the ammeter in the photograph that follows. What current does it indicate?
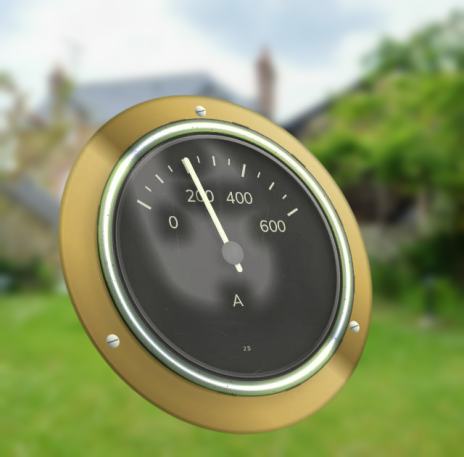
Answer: 200 A
